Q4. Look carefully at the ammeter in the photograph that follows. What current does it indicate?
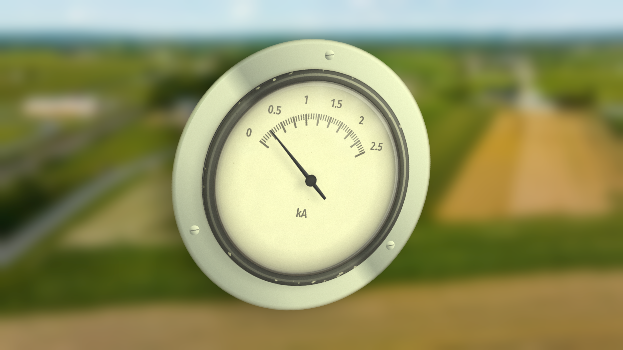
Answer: 0.25 kA
